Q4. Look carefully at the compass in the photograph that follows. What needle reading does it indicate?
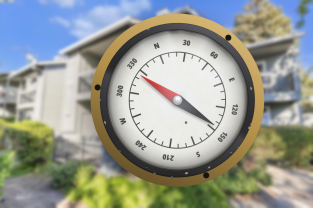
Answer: 325 °
